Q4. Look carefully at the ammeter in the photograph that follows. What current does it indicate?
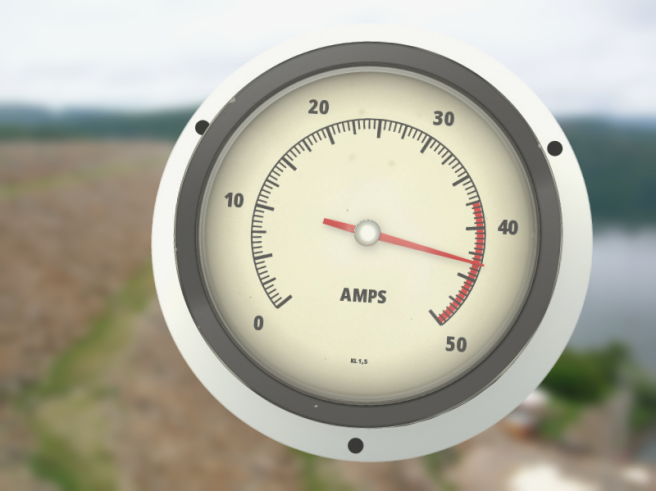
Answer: 43.5 A
